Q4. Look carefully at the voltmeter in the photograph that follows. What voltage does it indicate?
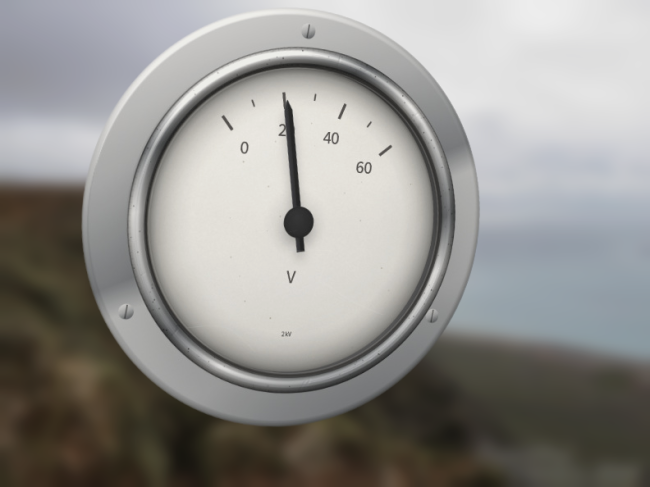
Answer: 20 V
